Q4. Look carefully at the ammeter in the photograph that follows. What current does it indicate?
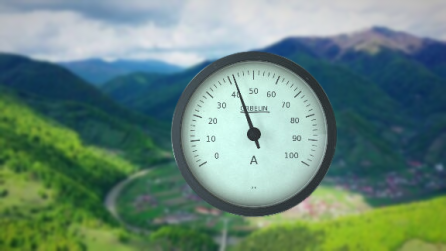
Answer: 42 A
